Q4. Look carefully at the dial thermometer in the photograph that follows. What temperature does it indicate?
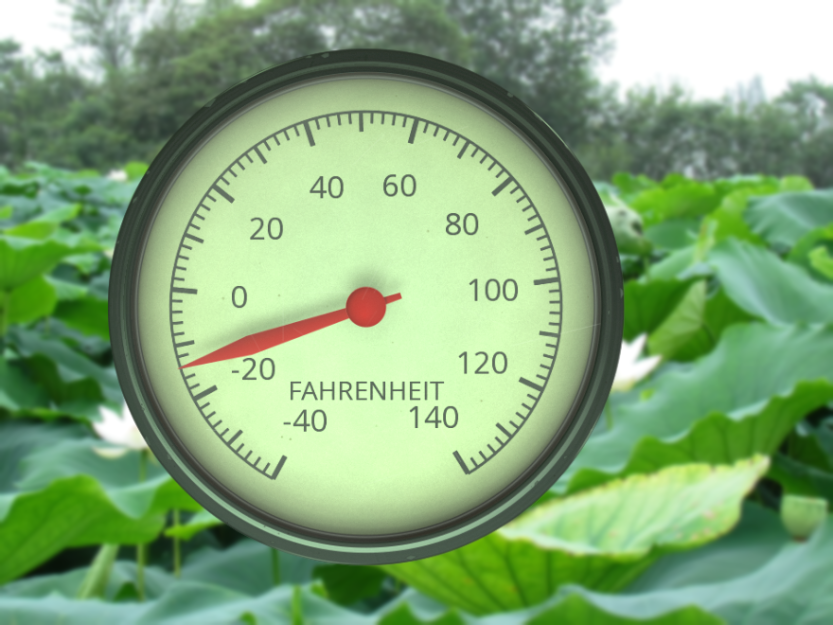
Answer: -14 °F
